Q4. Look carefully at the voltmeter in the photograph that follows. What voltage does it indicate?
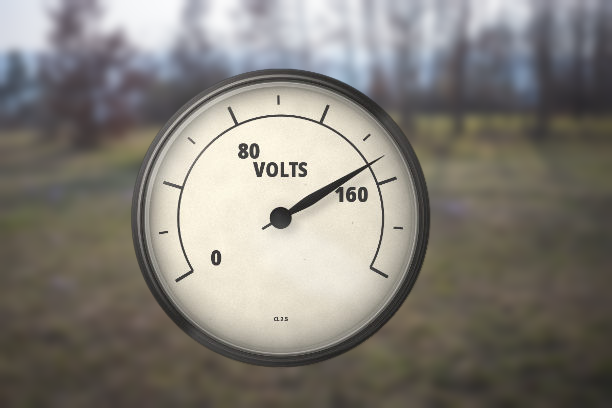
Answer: 150 V
